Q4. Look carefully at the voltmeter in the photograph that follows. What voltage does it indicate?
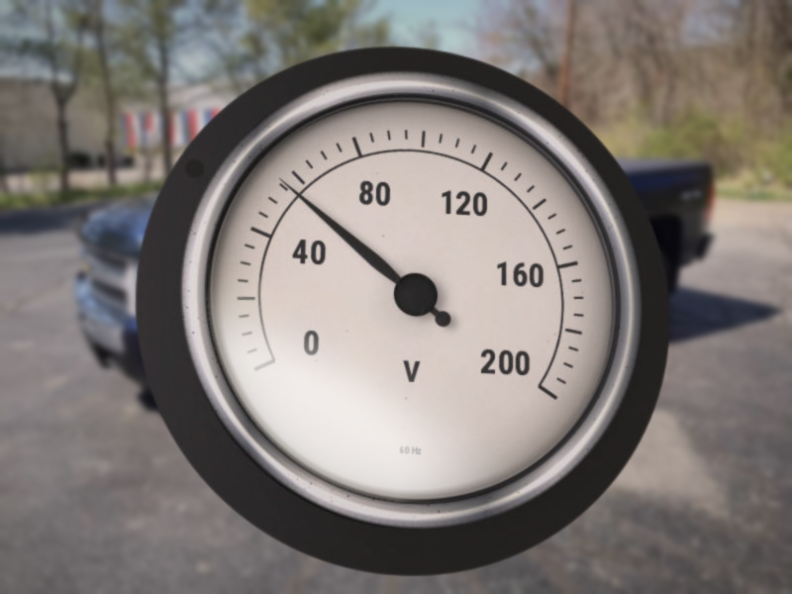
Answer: 55 V
